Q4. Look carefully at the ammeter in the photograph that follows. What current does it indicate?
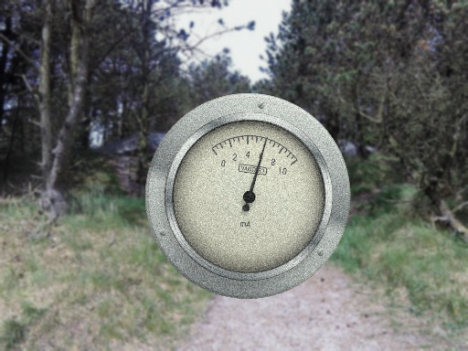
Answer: 6 mA
